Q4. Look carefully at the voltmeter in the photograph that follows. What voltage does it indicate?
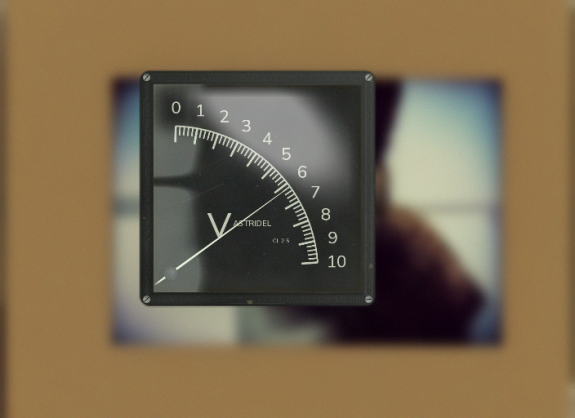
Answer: 6.2 V
